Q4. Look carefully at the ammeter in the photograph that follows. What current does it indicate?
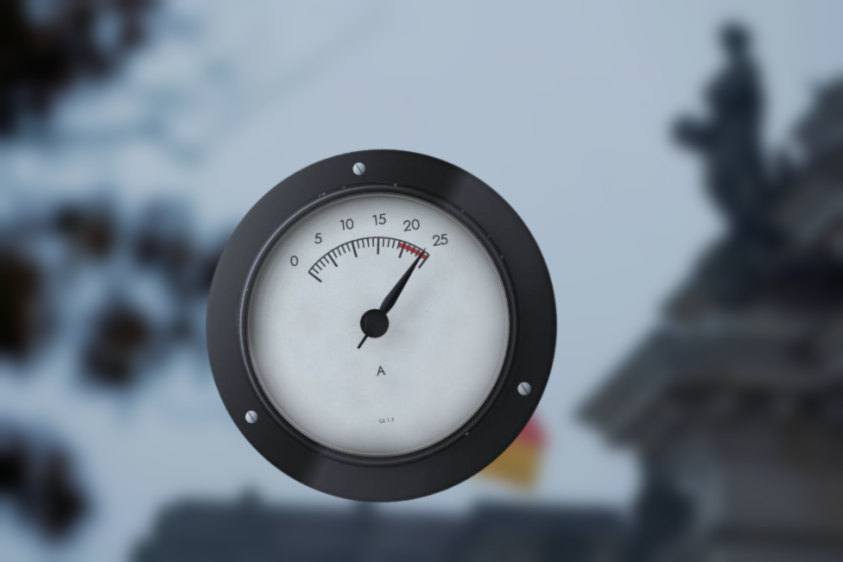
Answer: 24 A
